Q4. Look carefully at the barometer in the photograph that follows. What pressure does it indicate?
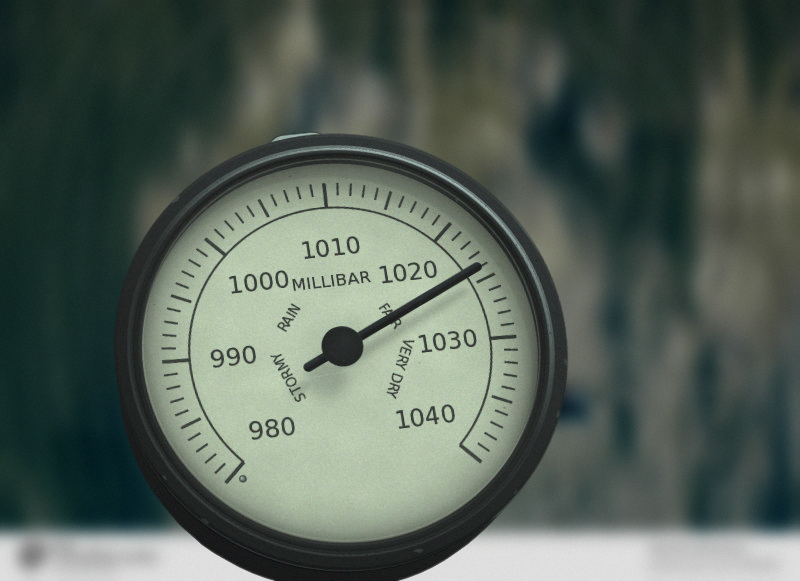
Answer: 1024 mbar
